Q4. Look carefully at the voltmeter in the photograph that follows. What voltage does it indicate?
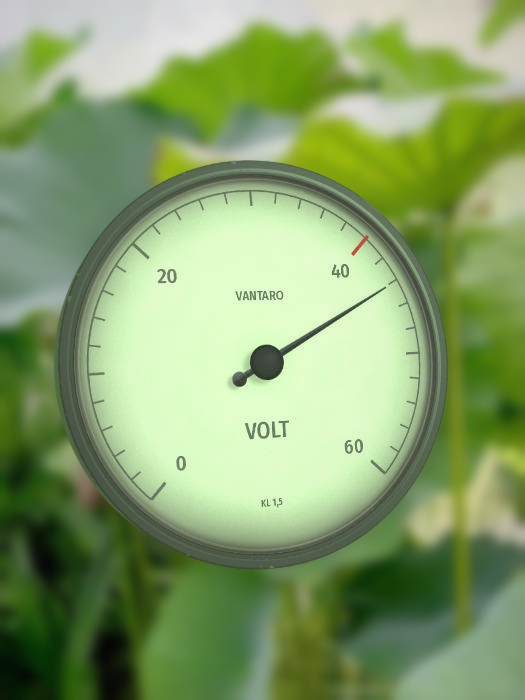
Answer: 44 V
